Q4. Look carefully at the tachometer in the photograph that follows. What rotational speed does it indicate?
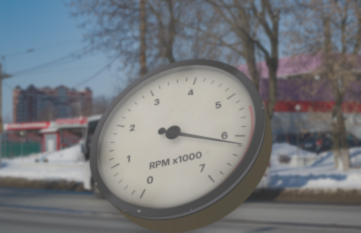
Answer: 6200 rpm
